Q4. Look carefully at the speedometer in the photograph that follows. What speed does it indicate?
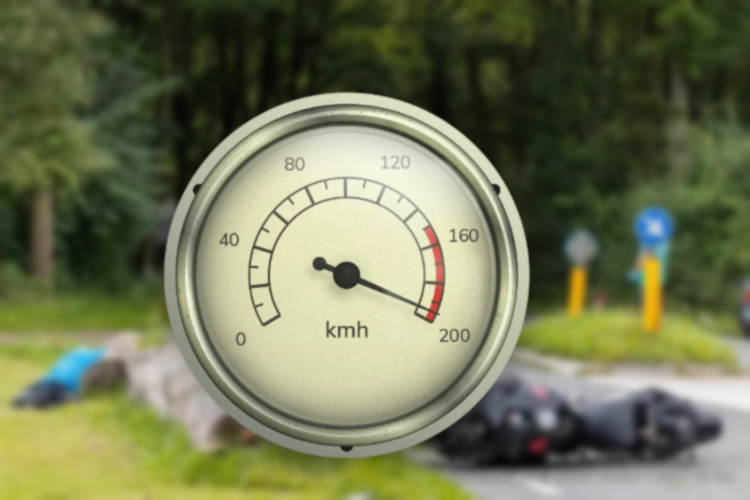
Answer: 195 km/h
